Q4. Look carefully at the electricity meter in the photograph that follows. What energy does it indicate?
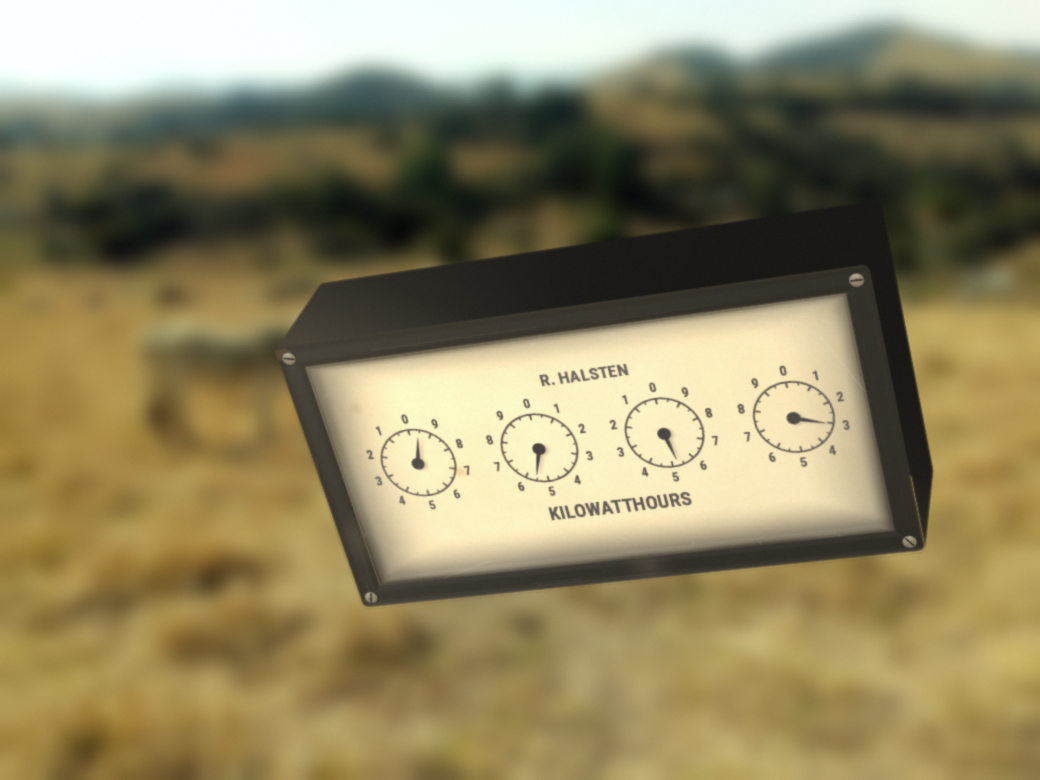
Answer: 9553 kWh
